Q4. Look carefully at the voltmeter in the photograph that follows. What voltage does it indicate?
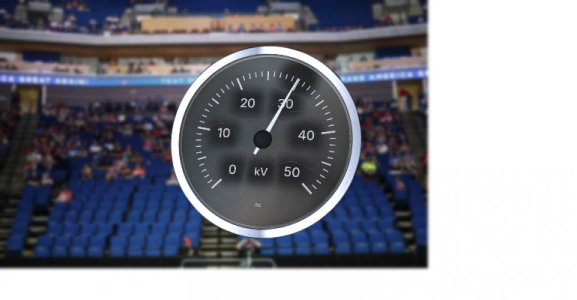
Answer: 30 kV
